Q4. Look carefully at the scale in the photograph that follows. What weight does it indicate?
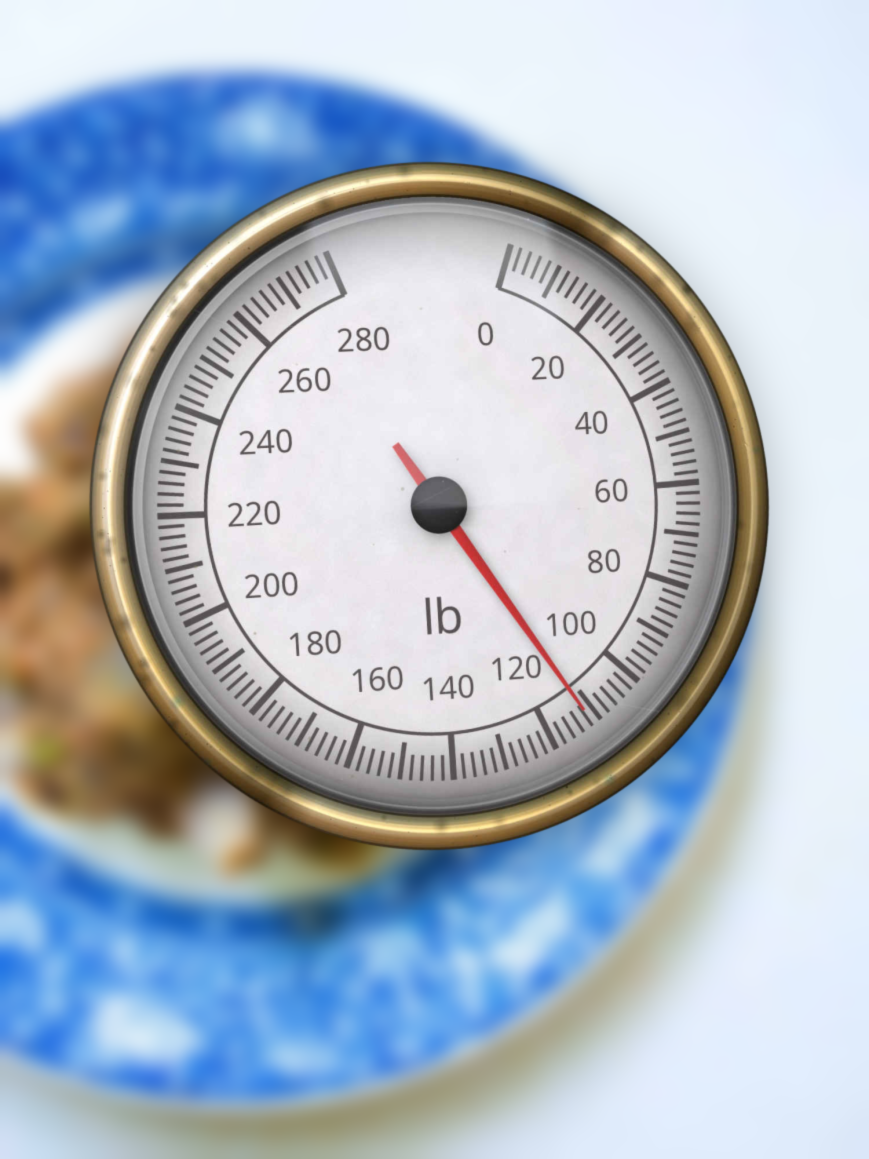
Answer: 112 lb
